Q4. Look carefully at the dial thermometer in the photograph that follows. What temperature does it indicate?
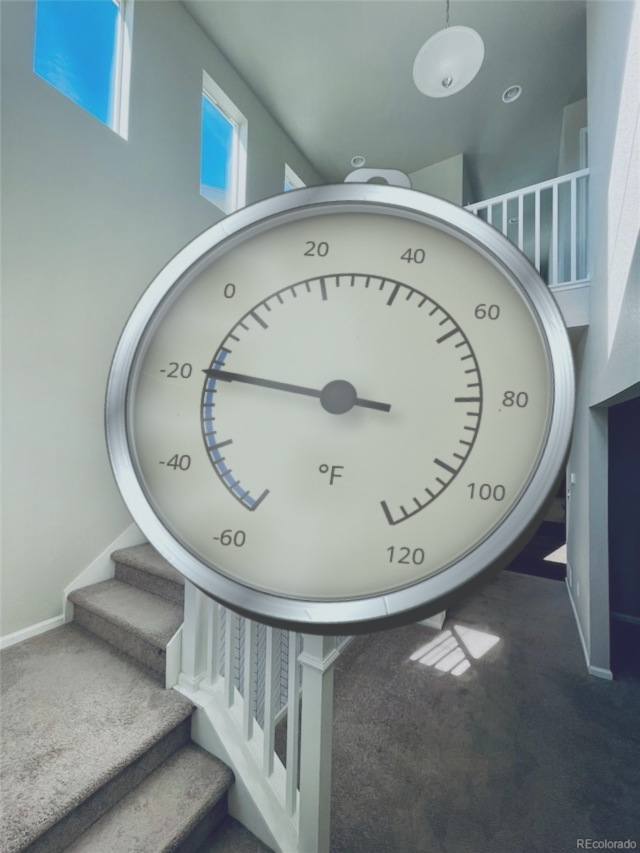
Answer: -20 °F
